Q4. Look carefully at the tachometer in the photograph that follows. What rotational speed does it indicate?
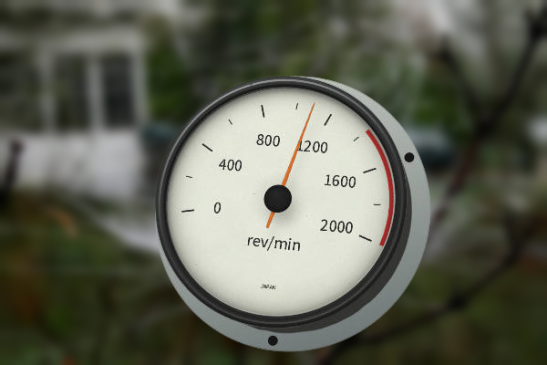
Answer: 1100 rpm
